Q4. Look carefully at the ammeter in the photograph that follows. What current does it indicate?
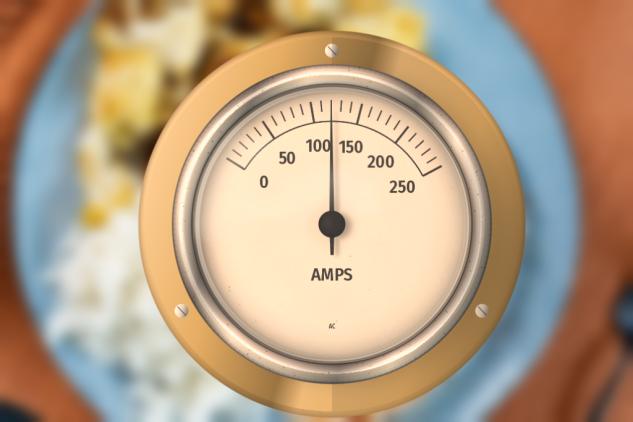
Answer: 120 A
